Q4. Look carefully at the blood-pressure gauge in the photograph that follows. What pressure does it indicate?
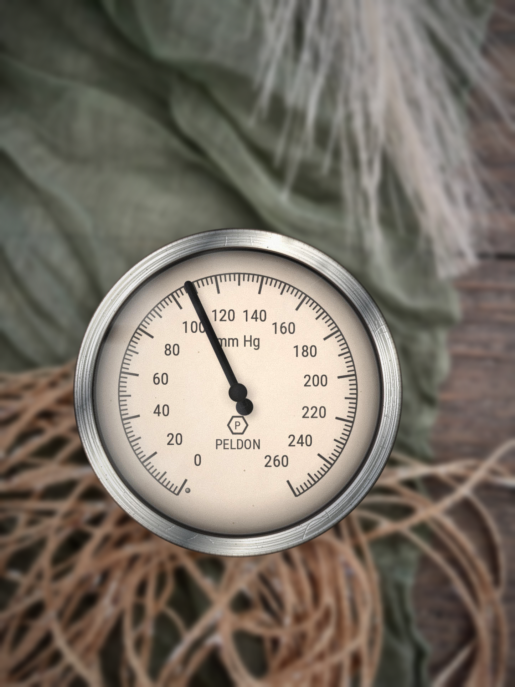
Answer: 108 mmHg
